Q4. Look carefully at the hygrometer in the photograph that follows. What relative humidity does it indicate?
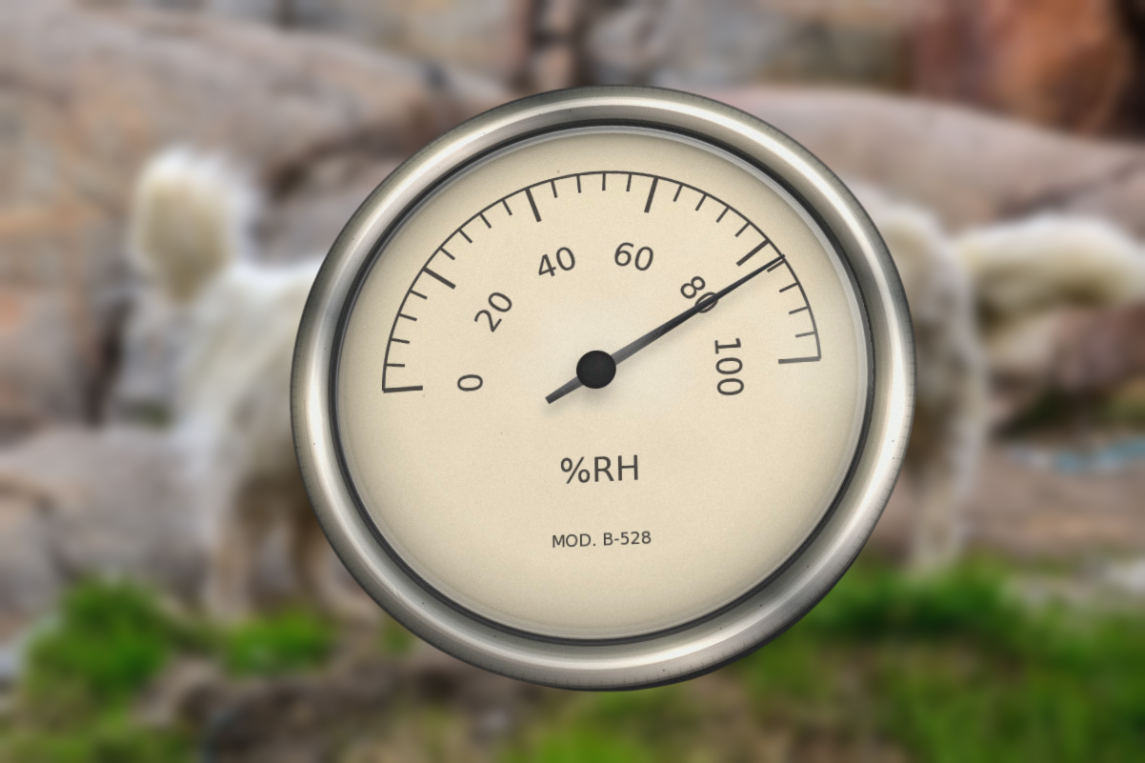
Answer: 84 %
